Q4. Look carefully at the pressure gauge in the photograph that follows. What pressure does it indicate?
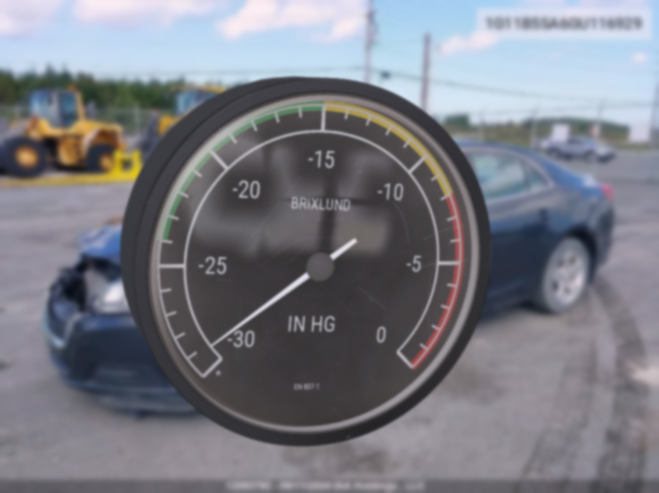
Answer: -29 inHg
